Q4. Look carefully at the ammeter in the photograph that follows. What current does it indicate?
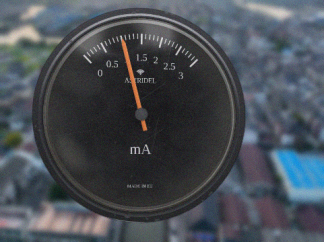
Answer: 1 mA
